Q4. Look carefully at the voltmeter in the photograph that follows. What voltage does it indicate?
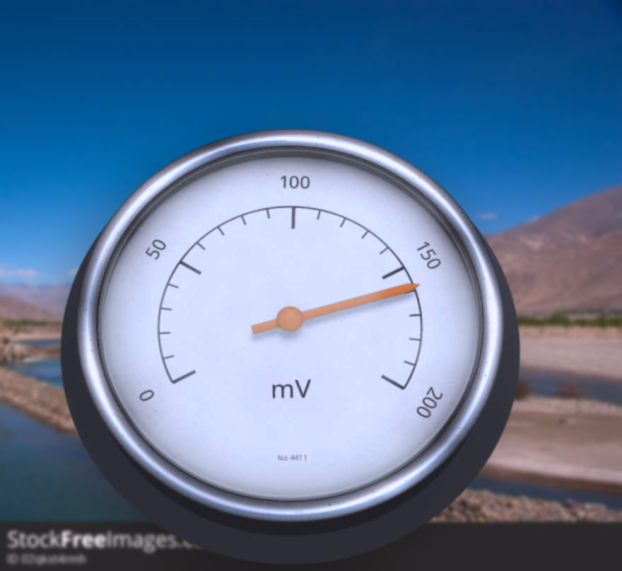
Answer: 160 mV
